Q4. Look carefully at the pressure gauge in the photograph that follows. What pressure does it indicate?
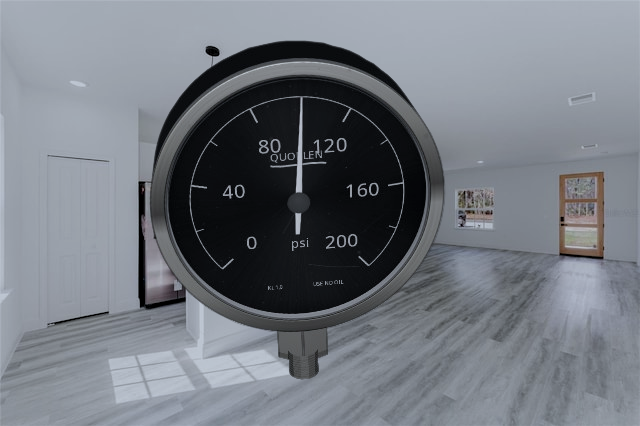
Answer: 100 psi
